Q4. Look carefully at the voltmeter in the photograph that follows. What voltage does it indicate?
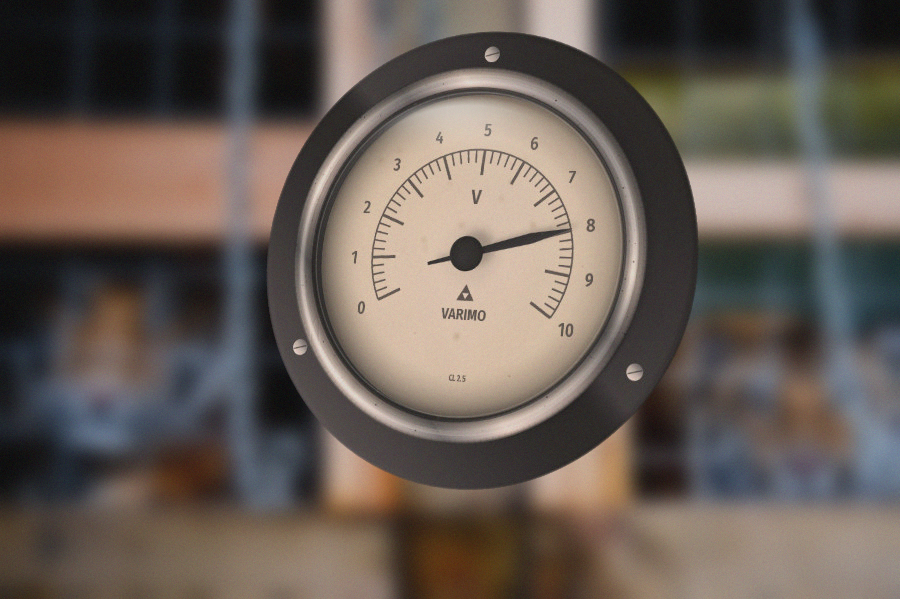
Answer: 8 V
